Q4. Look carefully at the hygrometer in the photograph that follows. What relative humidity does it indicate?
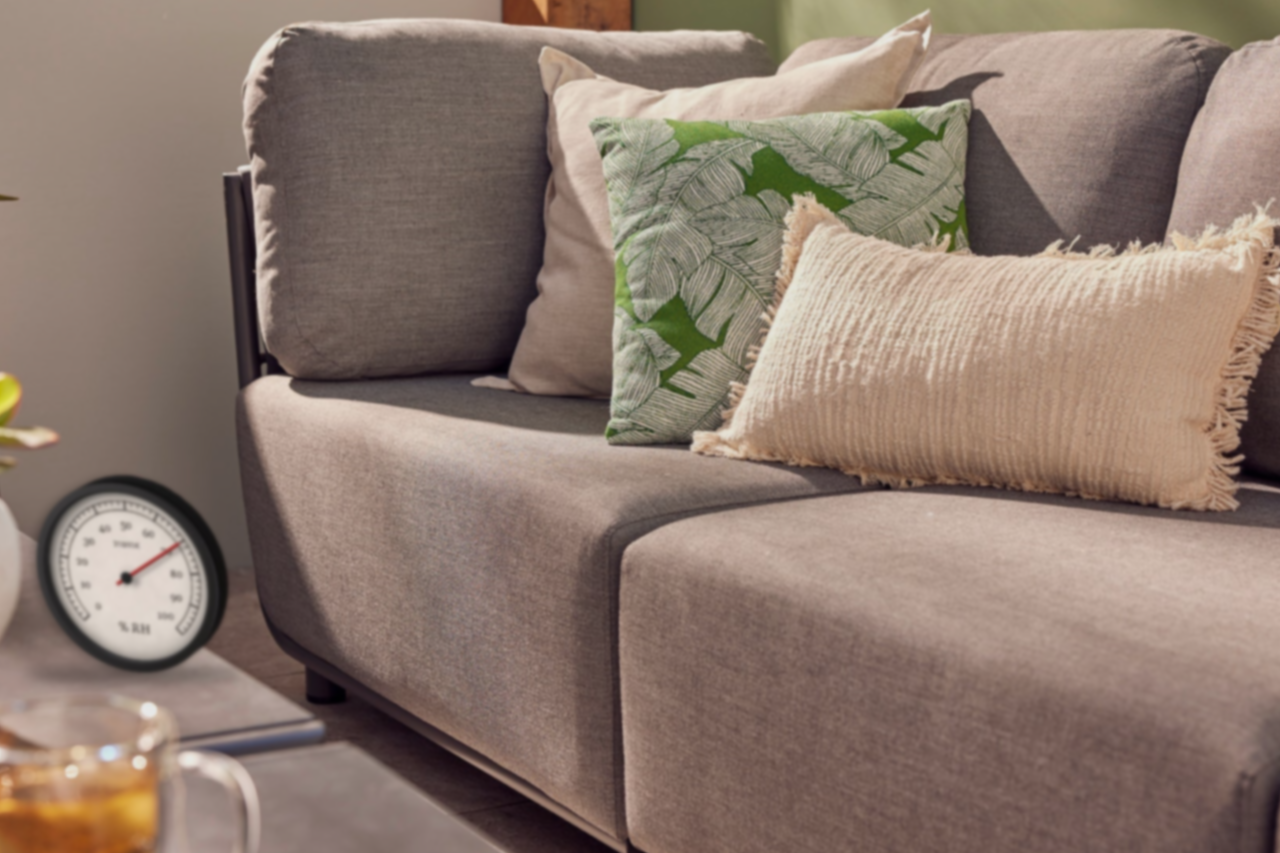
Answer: 70 %
